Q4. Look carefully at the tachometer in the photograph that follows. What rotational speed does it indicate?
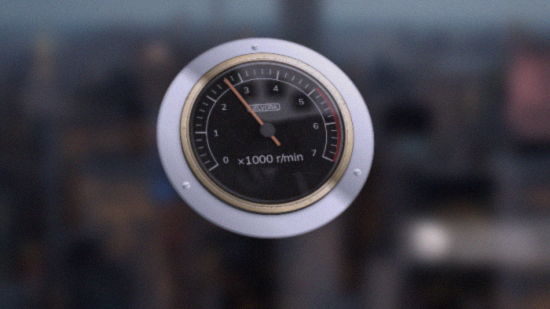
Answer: 2600 rpm
